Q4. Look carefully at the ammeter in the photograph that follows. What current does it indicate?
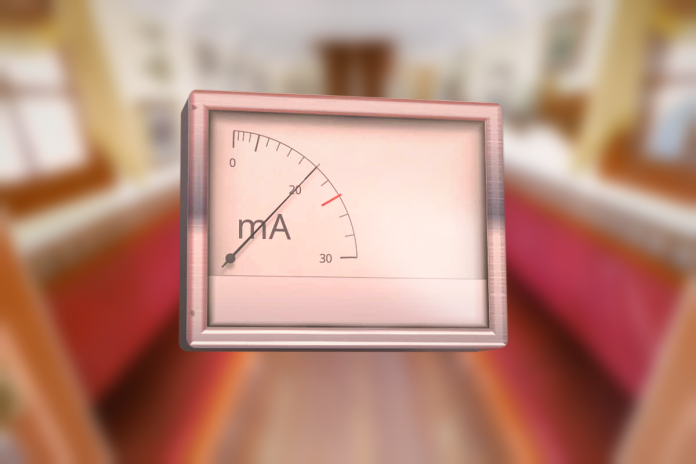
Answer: 20 mA
